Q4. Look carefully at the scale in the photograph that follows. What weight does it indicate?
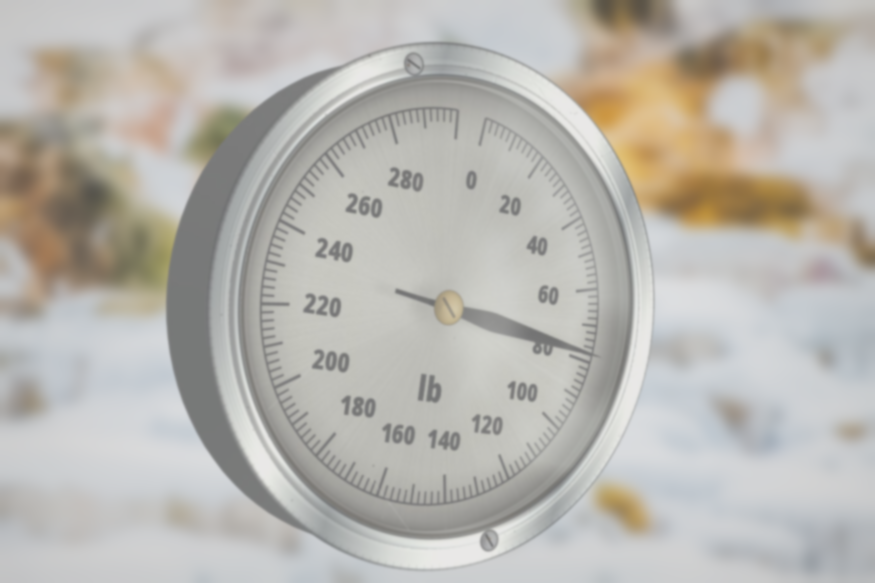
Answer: 78 lb
